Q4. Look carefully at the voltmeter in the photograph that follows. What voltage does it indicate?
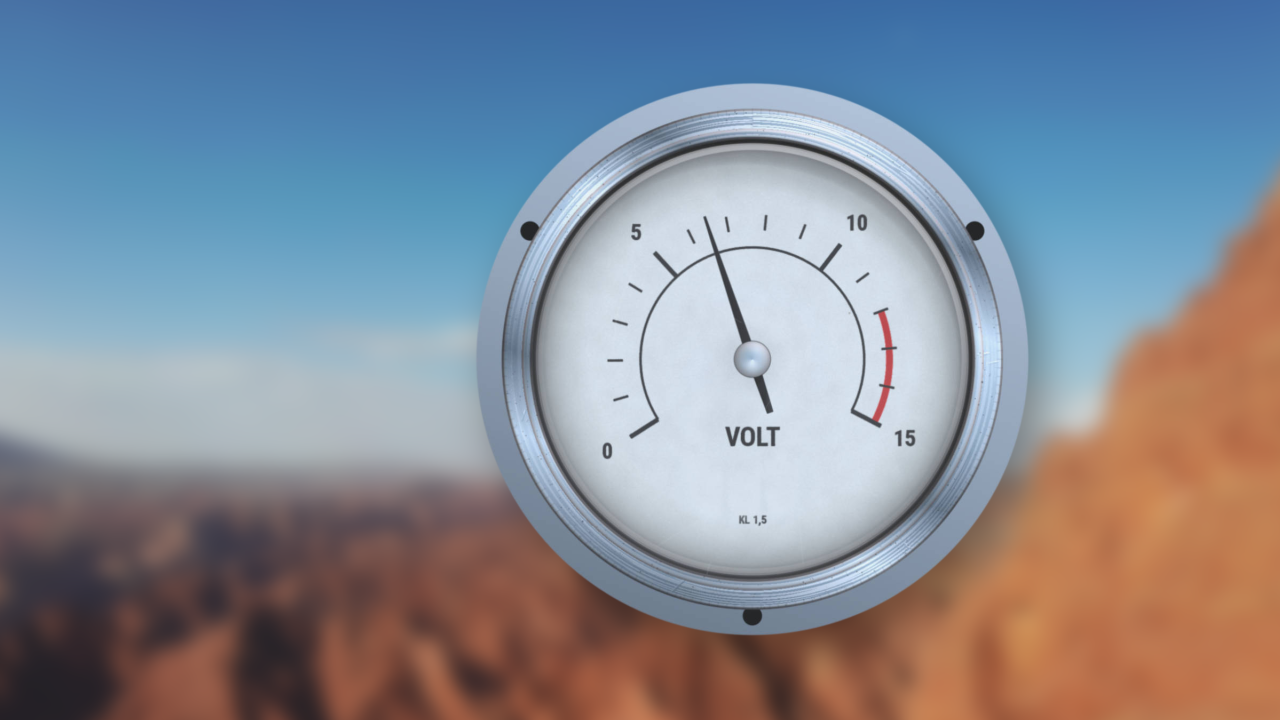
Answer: 6.5 V
